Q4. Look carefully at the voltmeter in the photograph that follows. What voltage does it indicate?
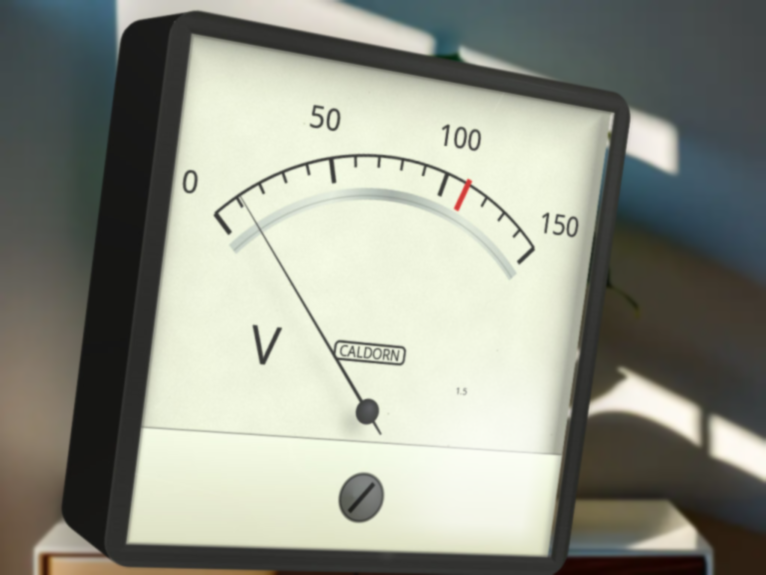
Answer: 10 V
